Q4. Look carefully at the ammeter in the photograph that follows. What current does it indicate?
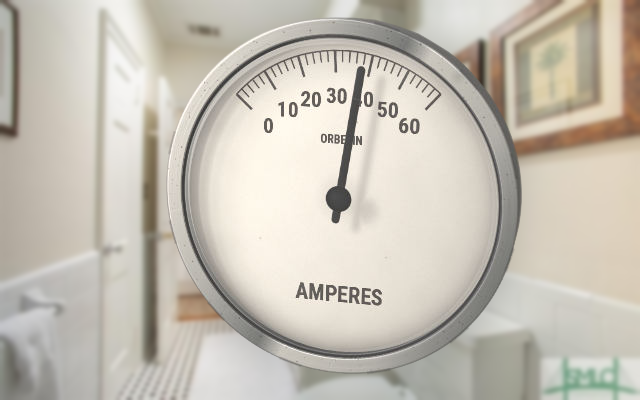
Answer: 38 A
